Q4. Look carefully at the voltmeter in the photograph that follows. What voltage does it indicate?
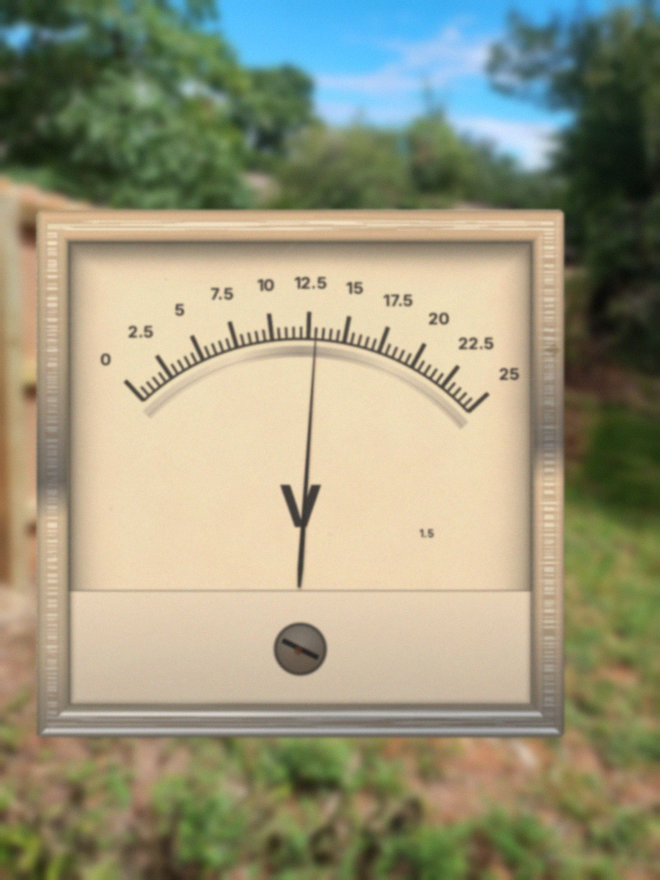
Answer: 13 V
